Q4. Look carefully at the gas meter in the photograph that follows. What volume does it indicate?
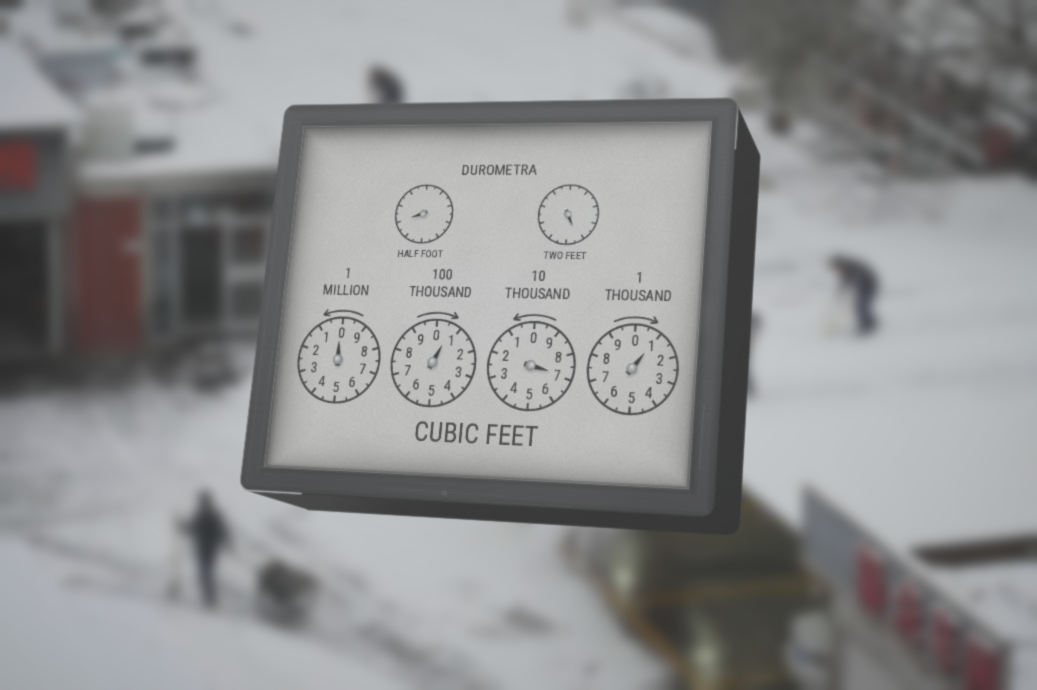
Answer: 7100 ft³
